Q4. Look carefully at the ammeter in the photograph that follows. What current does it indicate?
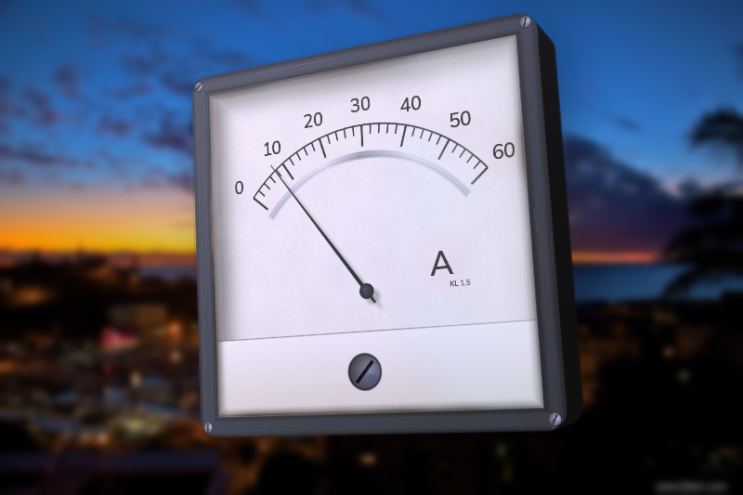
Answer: 8 A
